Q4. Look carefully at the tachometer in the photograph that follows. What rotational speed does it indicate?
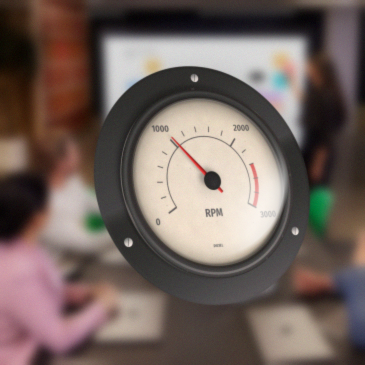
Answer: 1000 rpm
